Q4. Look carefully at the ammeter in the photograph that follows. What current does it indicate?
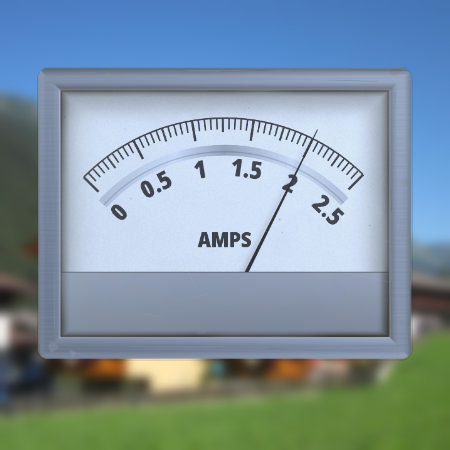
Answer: 2 A
